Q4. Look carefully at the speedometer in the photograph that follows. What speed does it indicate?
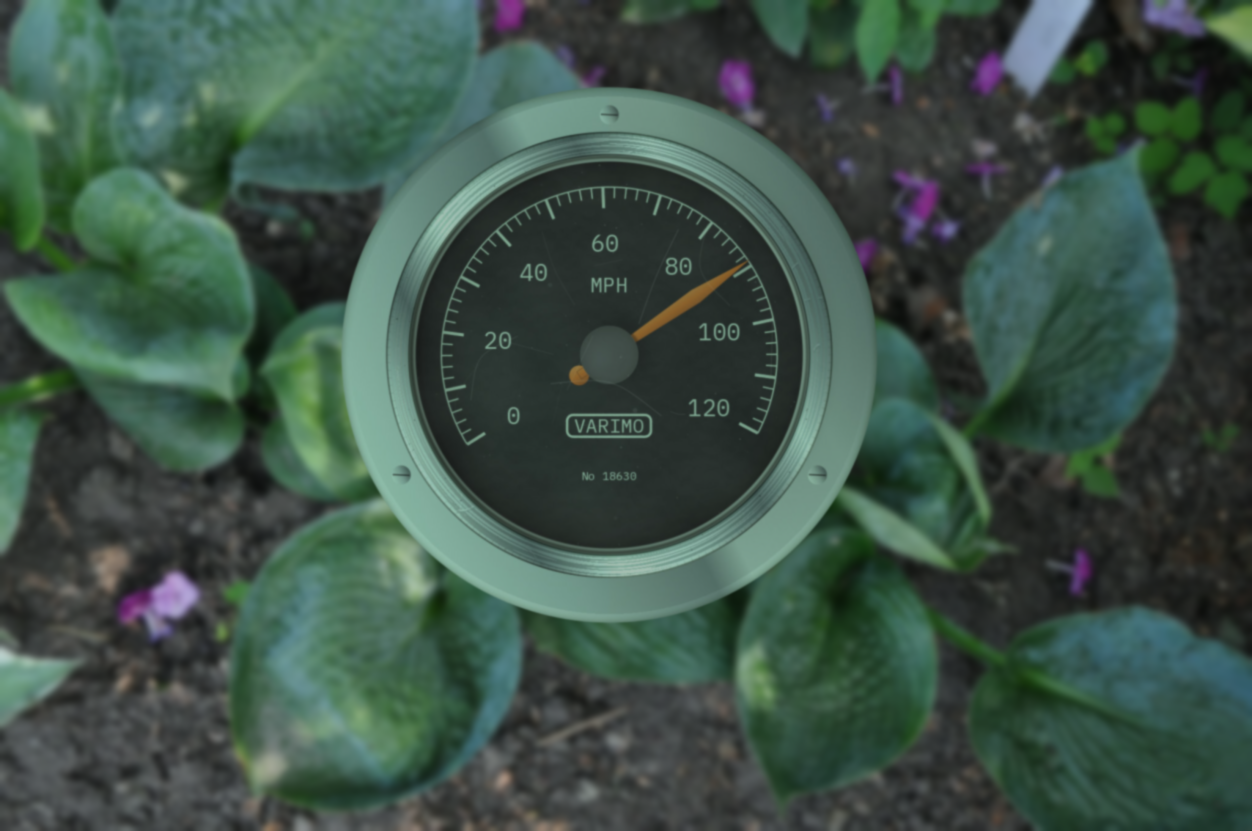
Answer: 89 mph
